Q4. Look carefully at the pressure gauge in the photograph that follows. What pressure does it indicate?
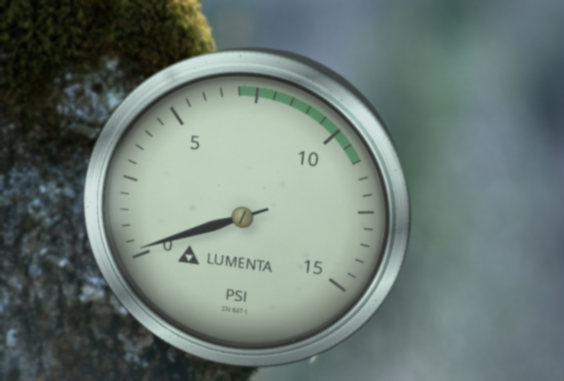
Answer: 0.25 psi
